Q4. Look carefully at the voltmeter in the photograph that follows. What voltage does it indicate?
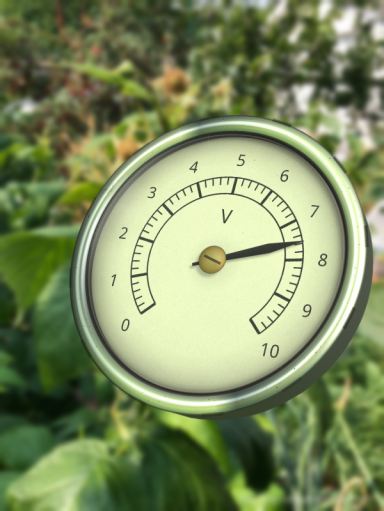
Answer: 7.6 V
